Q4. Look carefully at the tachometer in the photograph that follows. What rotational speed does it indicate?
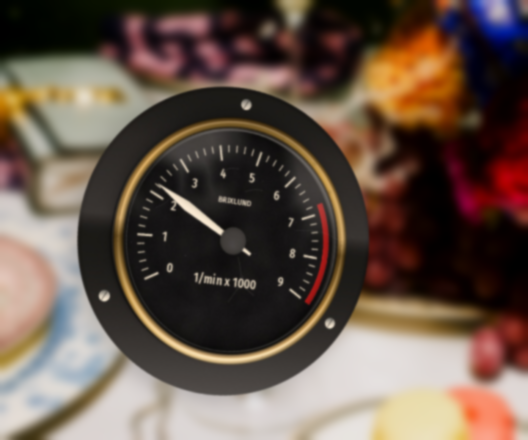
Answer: 2200 rpm
